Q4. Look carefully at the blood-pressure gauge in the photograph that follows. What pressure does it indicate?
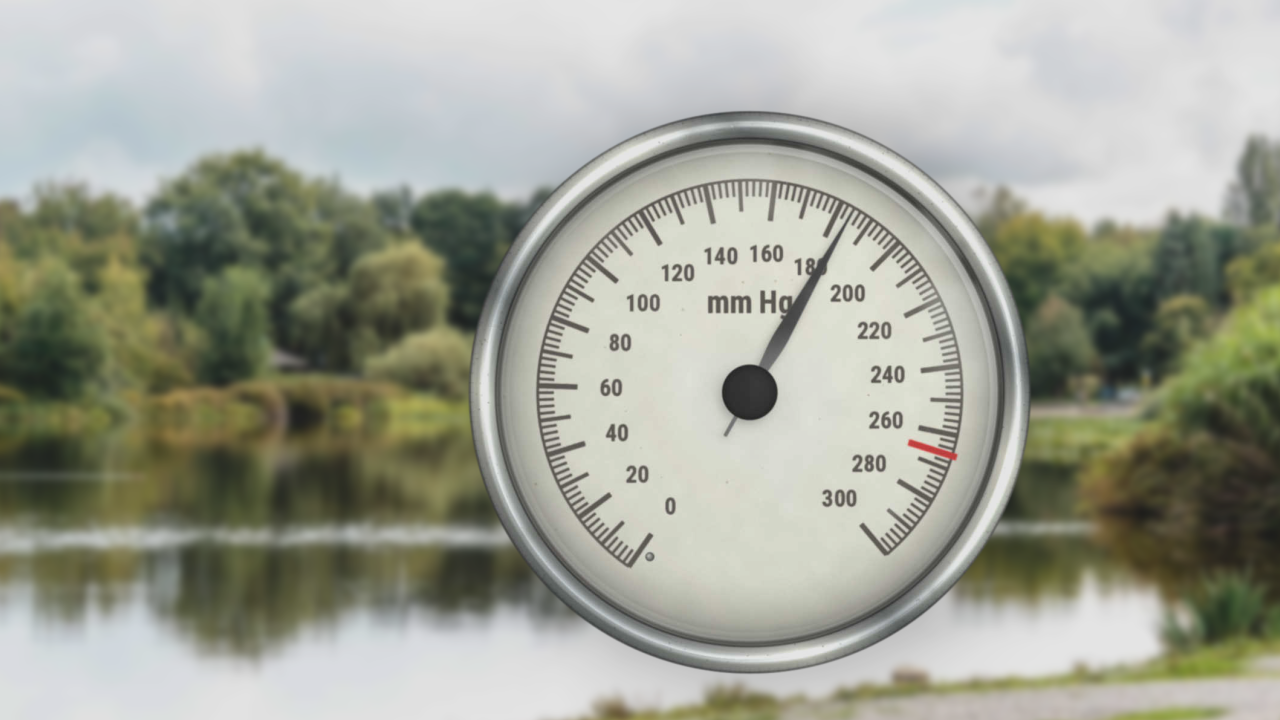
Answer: 184 mmHg
